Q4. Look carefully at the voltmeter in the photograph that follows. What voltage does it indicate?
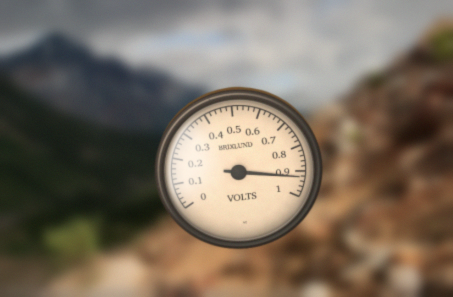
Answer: 0.92 V
